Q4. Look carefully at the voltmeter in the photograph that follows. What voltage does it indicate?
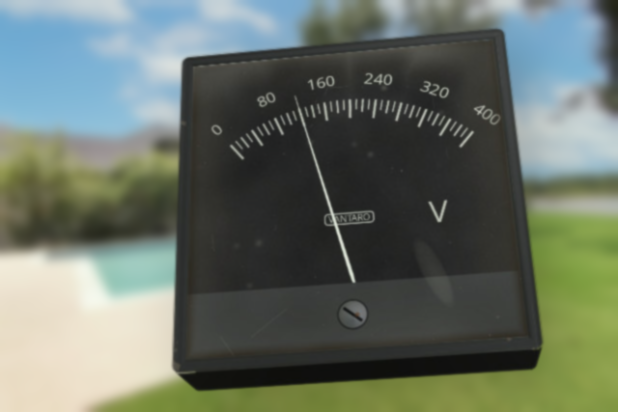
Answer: 120 V
